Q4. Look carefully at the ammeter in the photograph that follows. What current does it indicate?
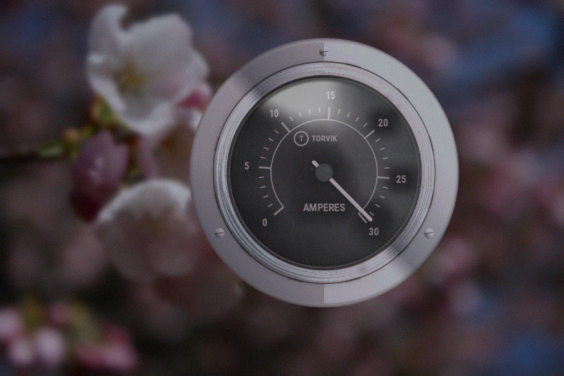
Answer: 29.5 A
